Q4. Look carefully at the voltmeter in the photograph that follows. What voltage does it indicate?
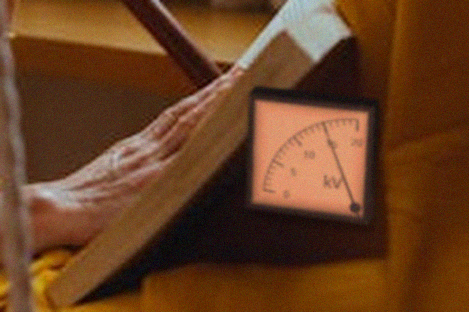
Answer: 15 kV
